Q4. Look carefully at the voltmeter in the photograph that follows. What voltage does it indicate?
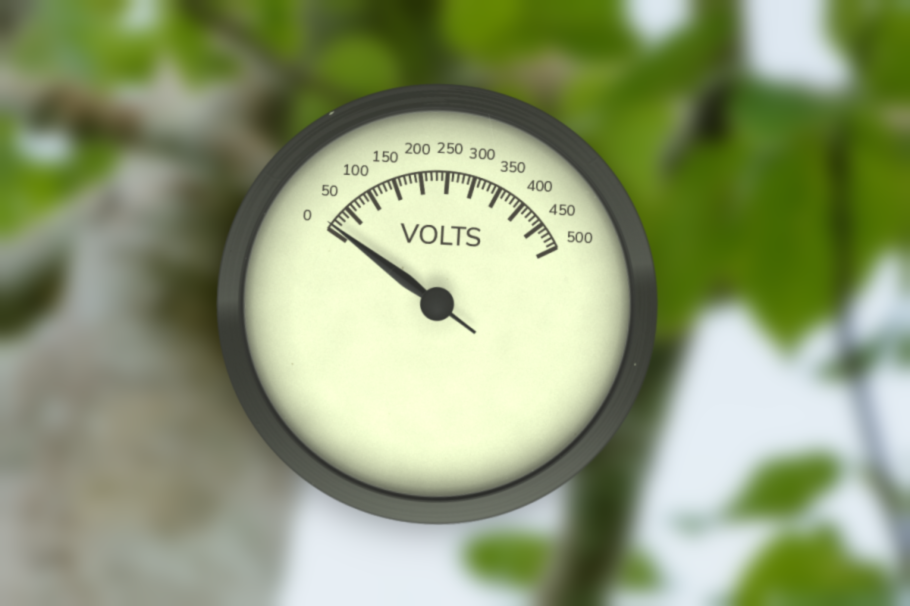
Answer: 10 V
